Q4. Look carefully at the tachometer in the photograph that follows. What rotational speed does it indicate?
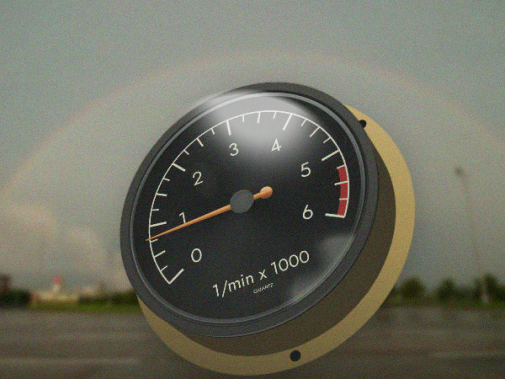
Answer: 750 rpm
